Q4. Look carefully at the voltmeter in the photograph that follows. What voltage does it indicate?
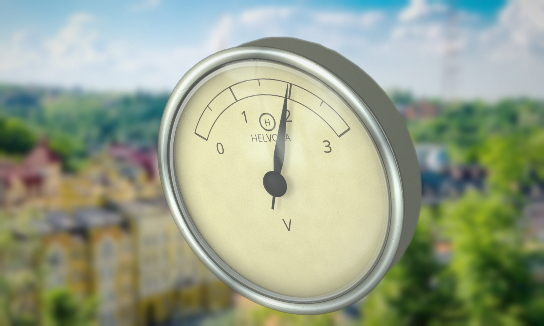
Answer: 2 V
